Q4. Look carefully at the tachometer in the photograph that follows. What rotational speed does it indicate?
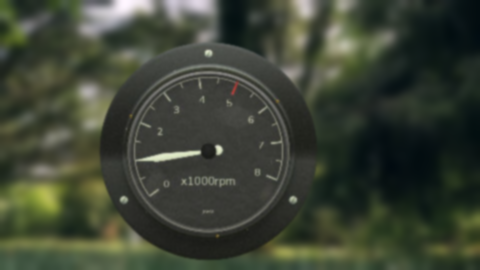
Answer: 1000 rpm
